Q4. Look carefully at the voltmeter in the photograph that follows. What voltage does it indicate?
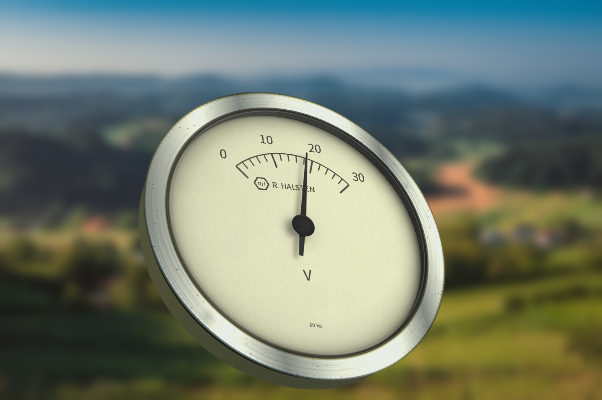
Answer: 18 V
